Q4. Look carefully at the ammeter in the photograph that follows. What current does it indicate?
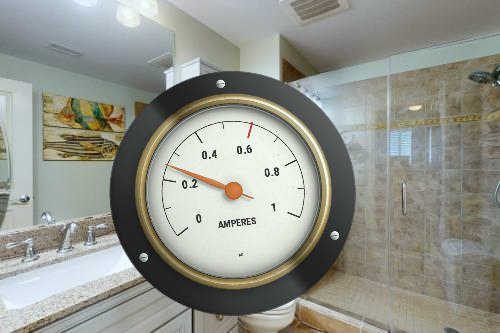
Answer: 0.25 A
